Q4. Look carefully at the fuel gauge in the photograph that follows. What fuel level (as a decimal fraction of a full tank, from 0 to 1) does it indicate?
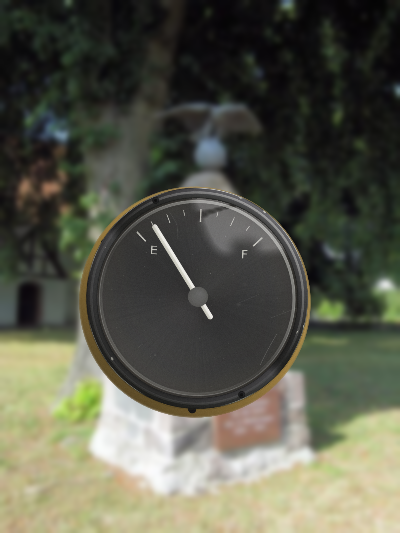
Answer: 0.125
